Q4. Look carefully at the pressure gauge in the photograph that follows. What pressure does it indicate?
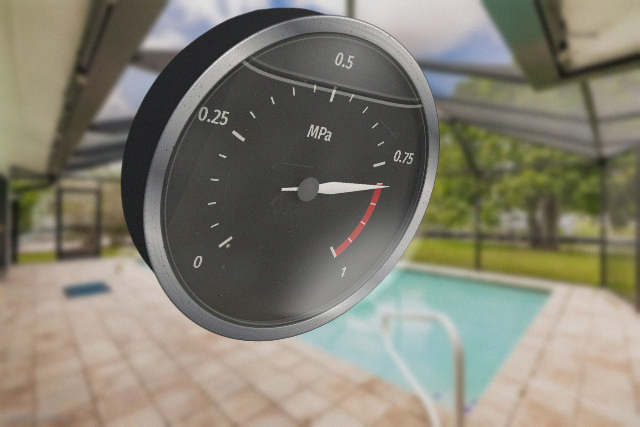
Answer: 0.8 MPa
